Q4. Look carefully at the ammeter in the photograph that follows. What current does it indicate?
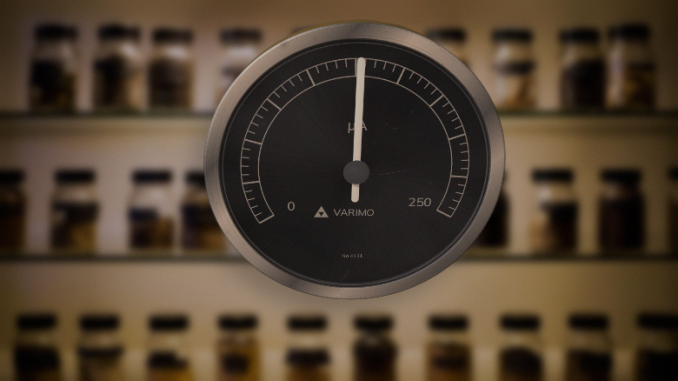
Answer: 127.5 µA
